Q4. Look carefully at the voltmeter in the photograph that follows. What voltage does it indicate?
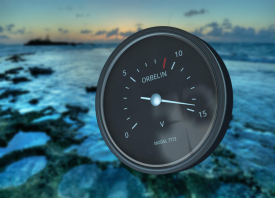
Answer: 14.5 V
